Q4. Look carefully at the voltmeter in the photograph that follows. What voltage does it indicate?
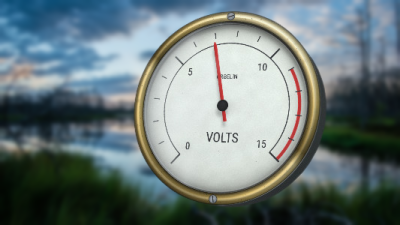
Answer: 7 V
